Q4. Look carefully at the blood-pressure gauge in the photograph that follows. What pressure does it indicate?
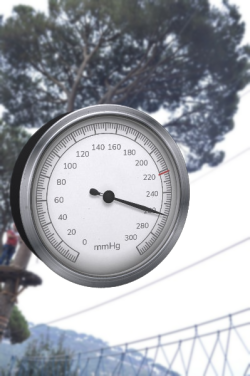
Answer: 260 mmHg
